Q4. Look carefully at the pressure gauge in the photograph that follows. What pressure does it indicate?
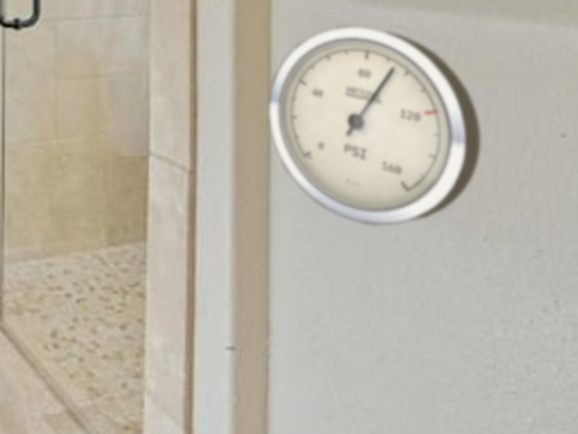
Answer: 95 psi
